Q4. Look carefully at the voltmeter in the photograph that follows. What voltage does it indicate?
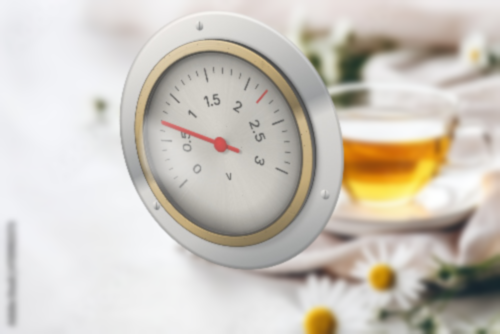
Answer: 0.7 V
